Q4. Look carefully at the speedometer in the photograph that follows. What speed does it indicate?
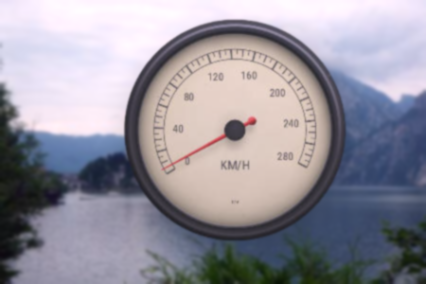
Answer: 5 km/h
